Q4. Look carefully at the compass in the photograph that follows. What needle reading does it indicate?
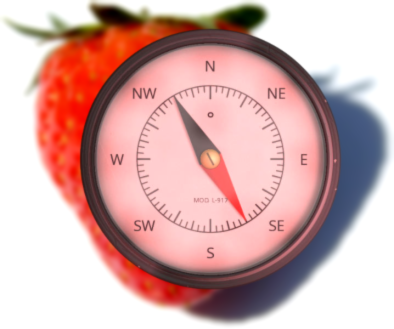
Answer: 150 °
